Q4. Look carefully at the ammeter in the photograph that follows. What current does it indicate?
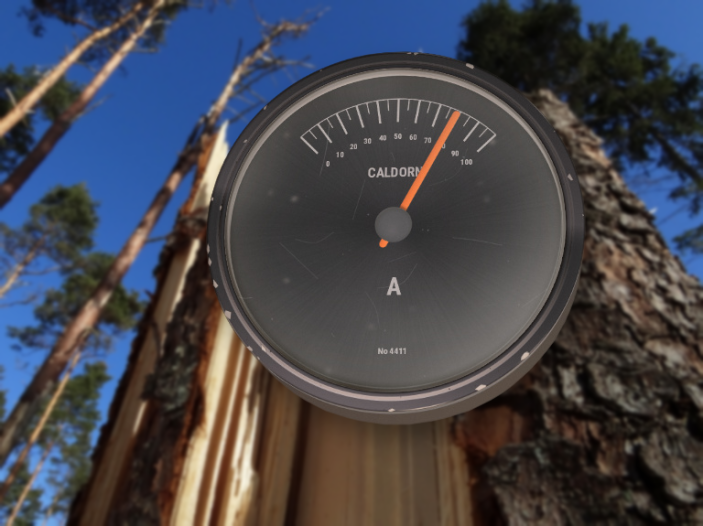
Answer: 80 A
